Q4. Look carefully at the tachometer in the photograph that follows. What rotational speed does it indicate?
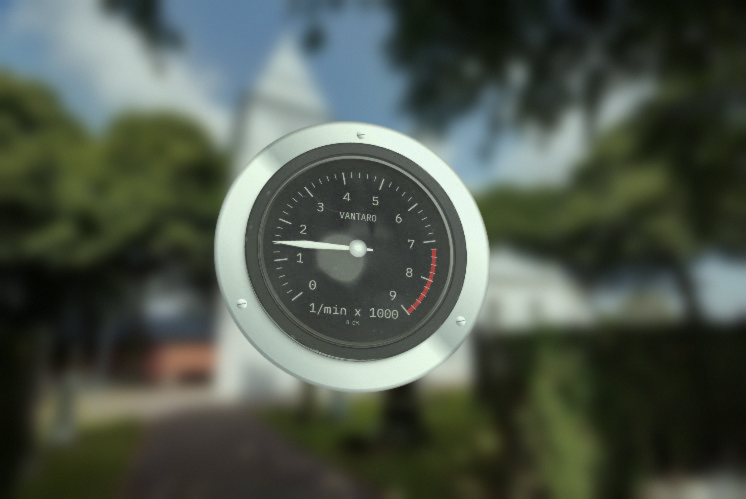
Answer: 1400 rpm
